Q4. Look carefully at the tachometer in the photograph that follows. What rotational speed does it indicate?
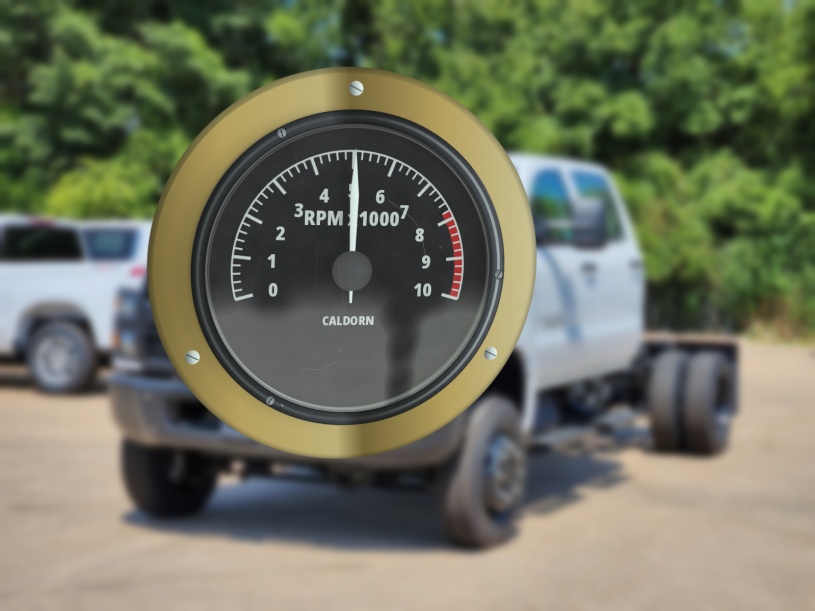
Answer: 5000 rpm
